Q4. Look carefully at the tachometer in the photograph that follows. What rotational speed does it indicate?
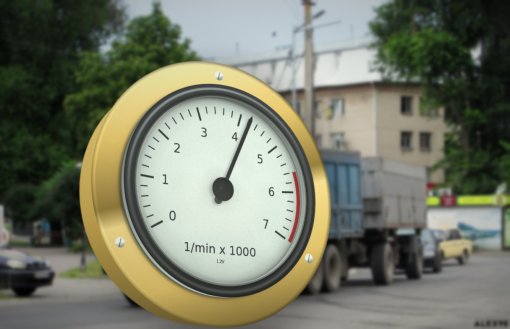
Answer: 4200 rpm
